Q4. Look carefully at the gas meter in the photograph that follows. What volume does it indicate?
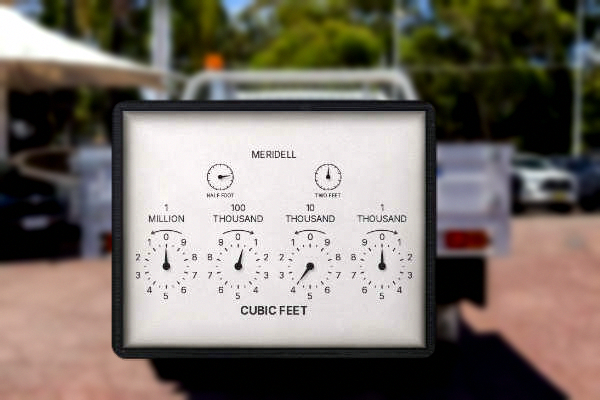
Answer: 4000 ft³
